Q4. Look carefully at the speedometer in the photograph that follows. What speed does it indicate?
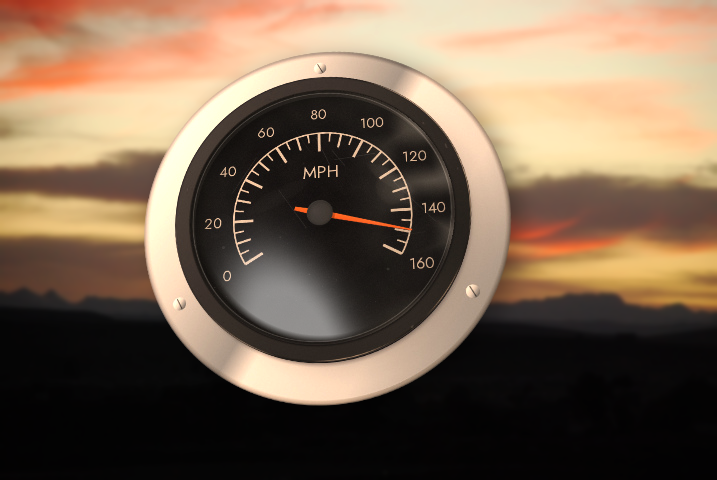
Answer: 150 mph
